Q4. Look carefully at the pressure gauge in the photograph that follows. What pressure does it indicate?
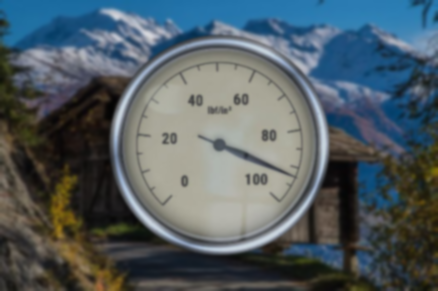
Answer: 92.5 psi
